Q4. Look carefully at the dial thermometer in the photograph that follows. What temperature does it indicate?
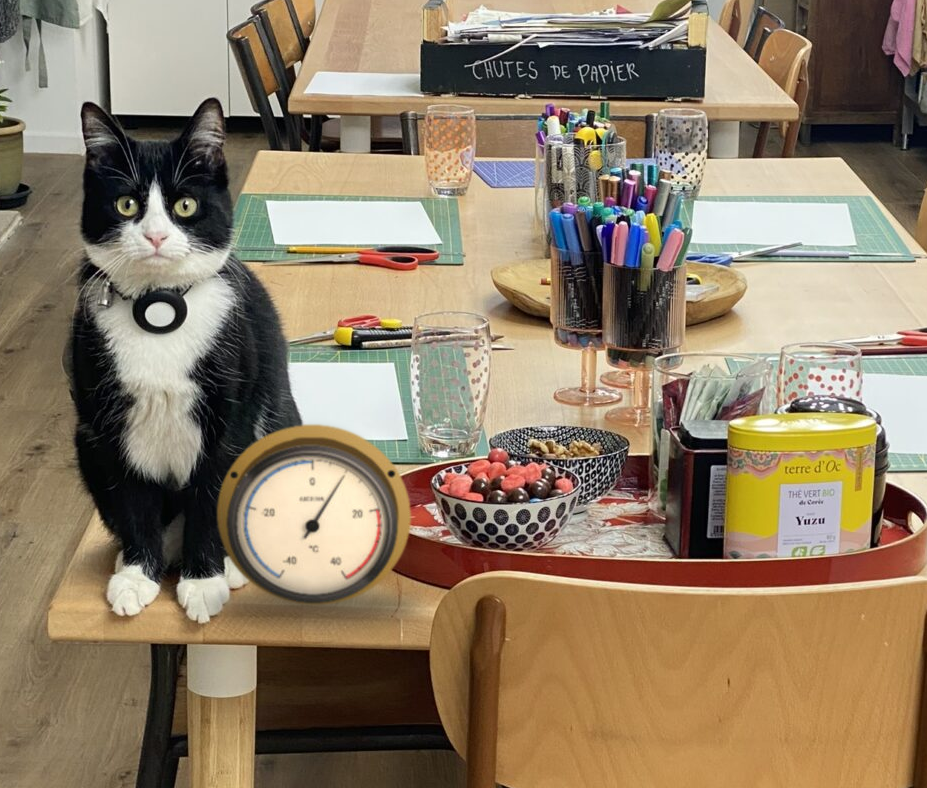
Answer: 8 °C
